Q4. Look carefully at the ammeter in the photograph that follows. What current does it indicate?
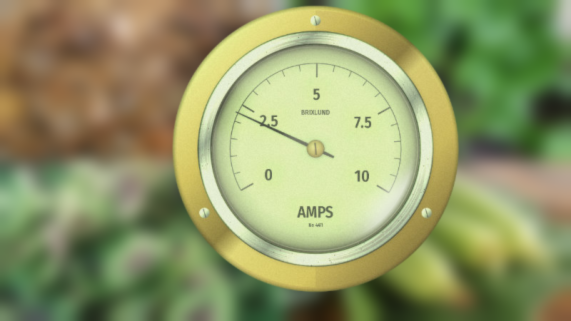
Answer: 2.25 A
